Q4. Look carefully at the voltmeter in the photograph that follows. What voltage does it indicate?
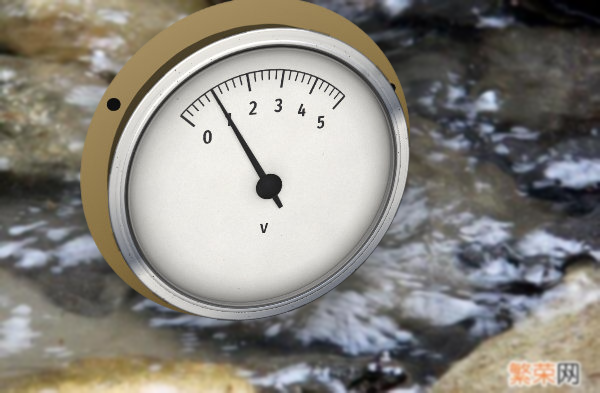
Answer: 1 V
